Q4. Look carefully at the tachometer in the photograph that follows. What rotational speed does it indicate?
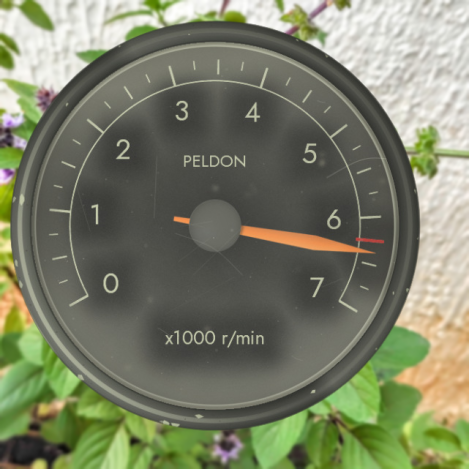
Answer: 6375 rpm
